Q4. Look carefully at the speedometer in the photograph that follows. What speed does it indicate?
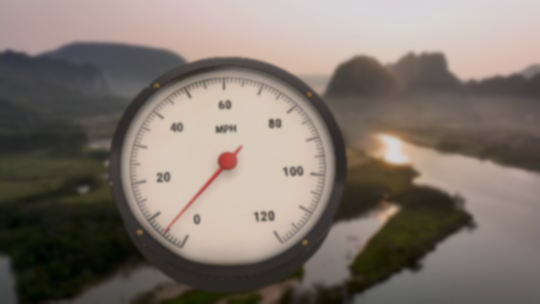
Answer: 5 mph
